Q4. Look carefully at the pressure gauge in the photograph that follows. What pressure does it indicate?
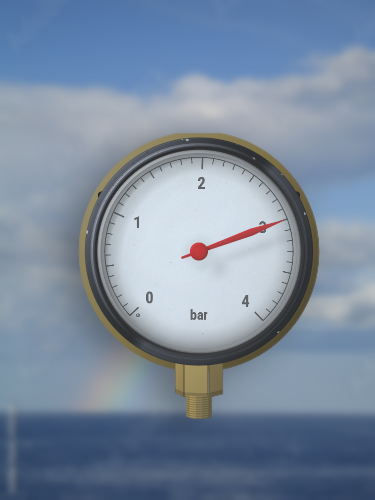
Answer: 3 bar
